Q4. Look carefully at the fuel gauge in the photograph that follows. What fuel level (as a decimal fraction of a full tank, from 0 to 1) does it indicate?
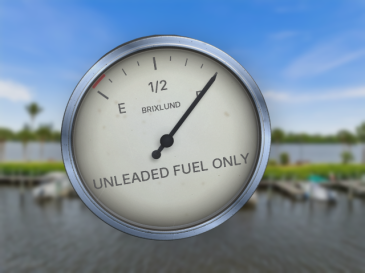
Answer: 1
